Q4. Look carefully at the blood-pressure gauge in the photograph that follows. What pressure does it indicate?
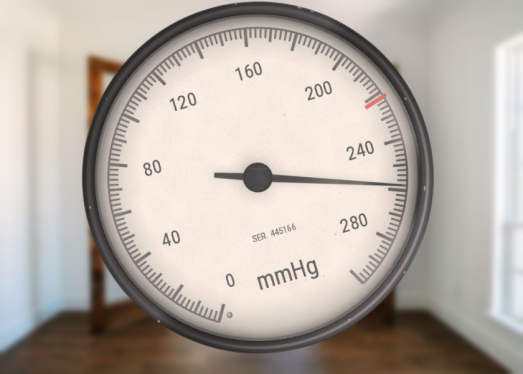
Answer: 258 mmHg
